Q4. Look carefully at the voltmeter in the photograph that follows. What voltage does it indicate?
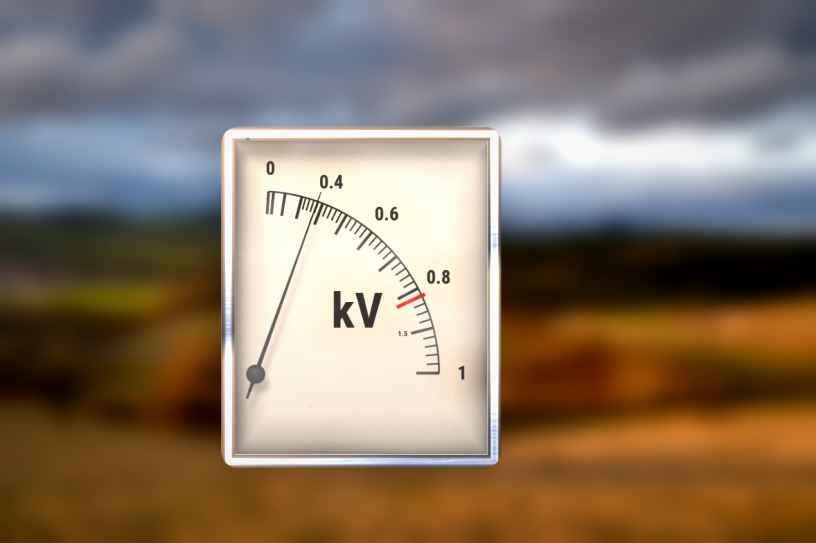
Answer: 0.38 kV
